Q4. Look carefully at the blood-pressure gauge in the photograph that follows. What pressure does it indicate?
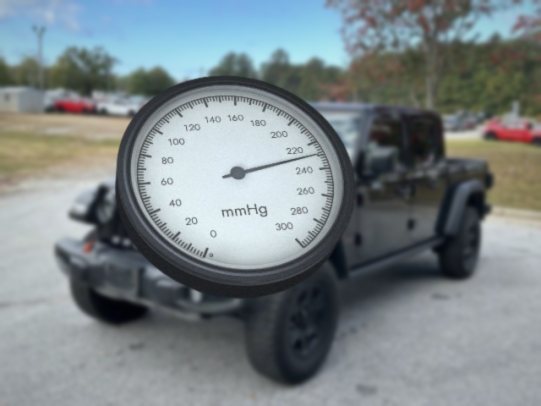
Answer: 230 mmHg
